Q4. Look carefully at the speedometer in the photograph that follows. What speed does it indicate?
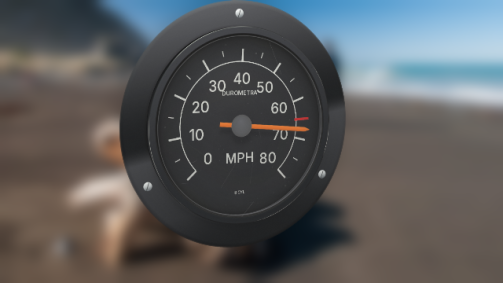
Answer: 67.5 mph
